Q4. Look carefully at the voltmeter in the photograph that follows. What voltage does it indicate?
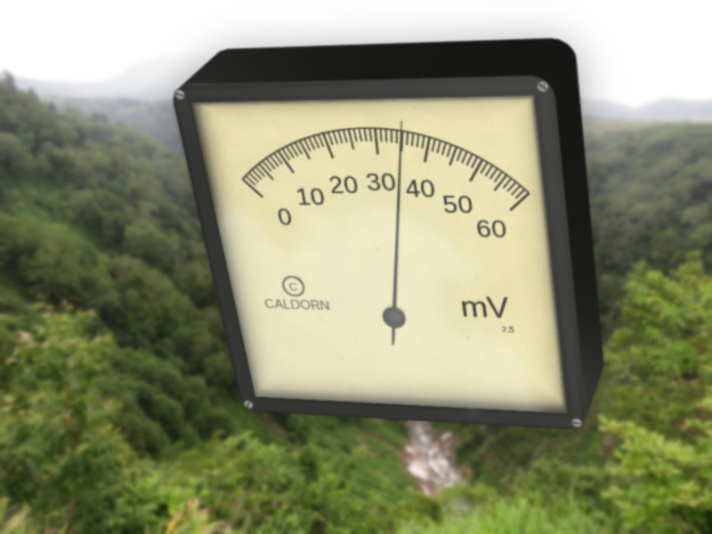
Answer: 35 mV
